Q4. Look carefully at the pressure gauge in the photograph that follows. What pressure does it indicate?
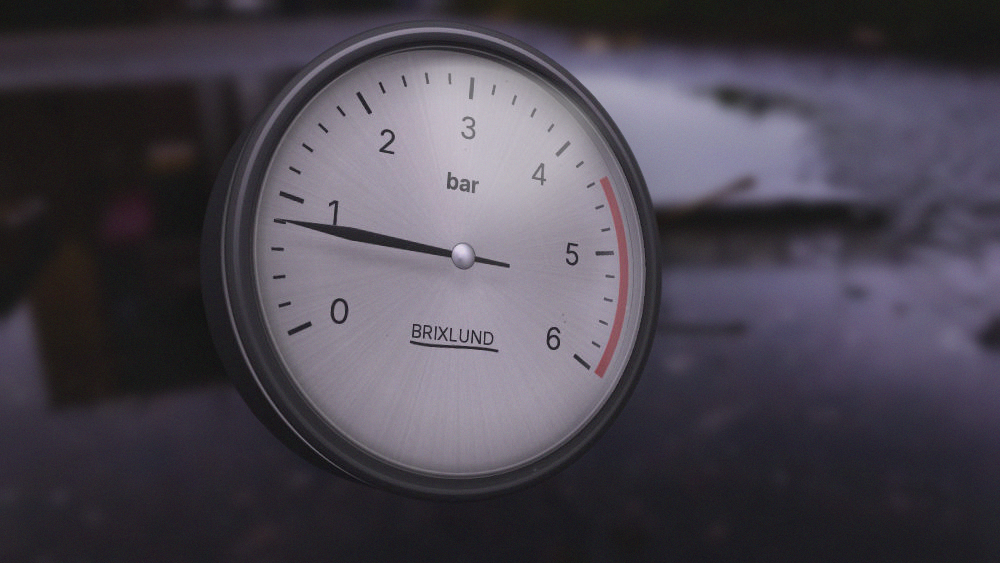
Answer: 0.8 bar
